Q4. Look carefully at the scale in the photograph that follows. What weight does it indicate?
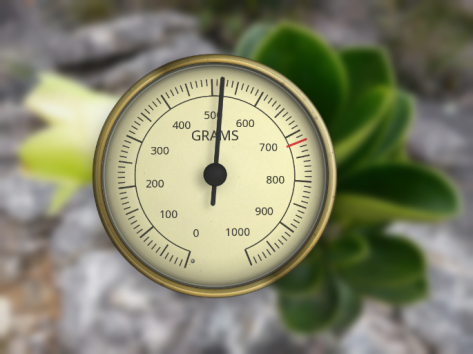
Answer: 520 g
